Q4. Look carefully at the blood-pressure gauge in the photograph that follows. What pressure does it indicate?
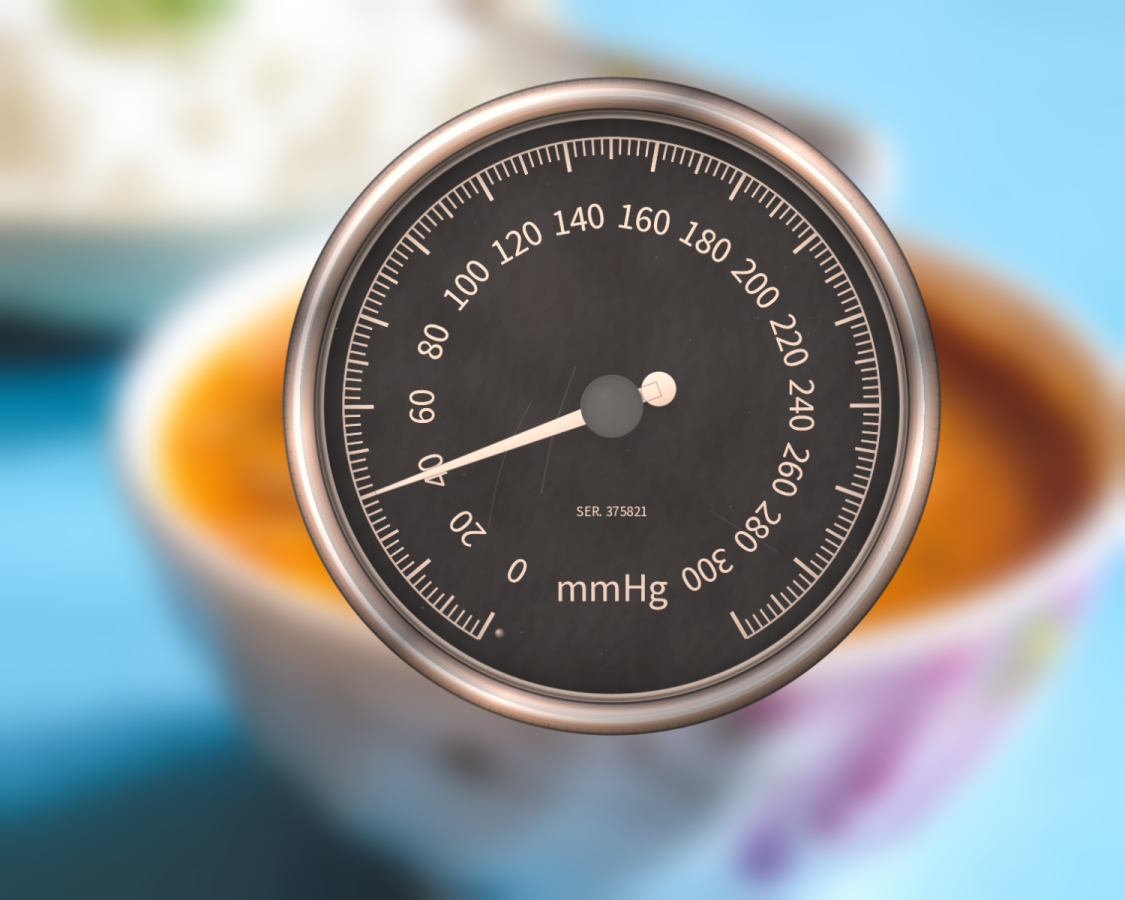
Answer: 40 mmHg
